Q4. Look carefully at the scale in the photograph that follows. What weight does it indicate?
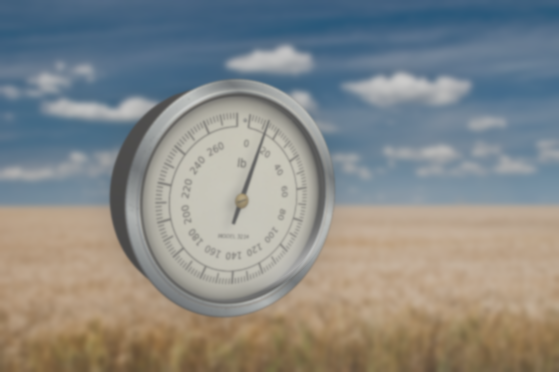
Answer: 10 lb
